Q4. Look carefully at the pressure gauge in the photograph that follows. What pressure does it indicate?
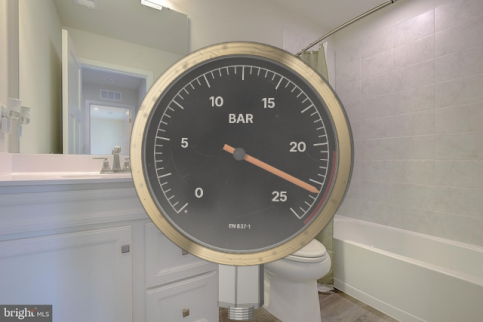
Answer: 23 bar
